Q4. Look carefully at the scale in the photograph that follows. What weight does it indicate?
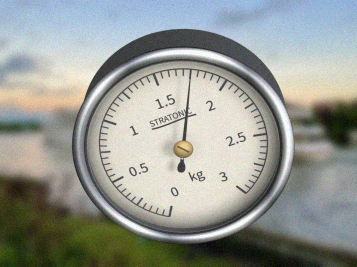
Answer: 1.75 kg
